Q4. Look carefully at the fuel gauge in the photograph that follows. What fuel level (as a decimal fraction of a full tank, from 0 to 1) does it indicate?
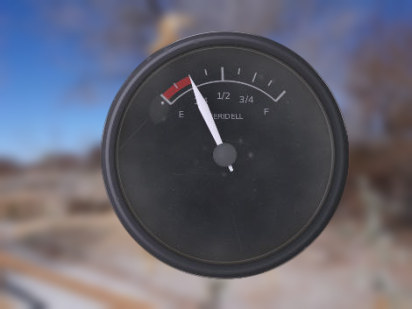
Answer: 0.25
